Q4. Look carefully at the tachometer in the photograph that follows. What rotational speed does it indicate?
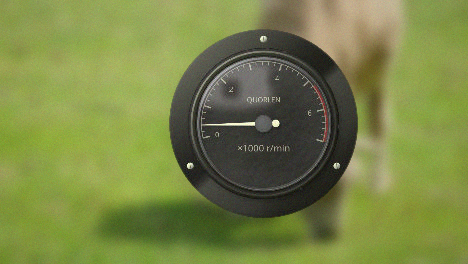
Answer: 400 rpm
